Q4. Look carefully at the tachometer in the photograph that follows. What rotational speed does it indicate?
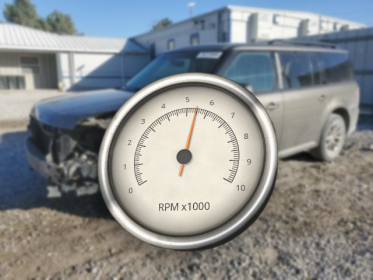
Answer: 5500 rpm
